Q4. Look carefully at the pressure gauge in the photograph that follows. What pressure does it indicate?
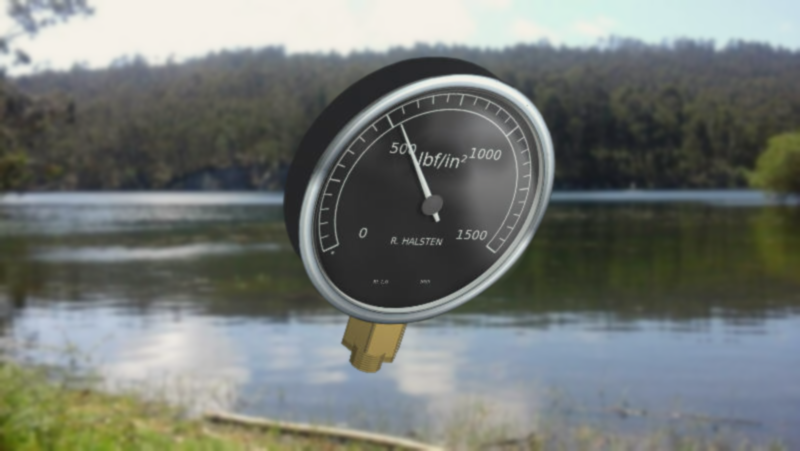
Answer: 525 psi
